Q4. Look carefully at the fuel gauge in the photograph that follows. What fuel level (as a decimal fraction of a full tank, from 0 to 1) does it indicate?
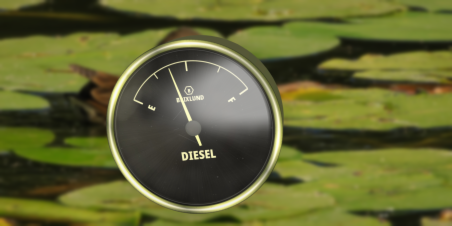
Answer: 0.375
